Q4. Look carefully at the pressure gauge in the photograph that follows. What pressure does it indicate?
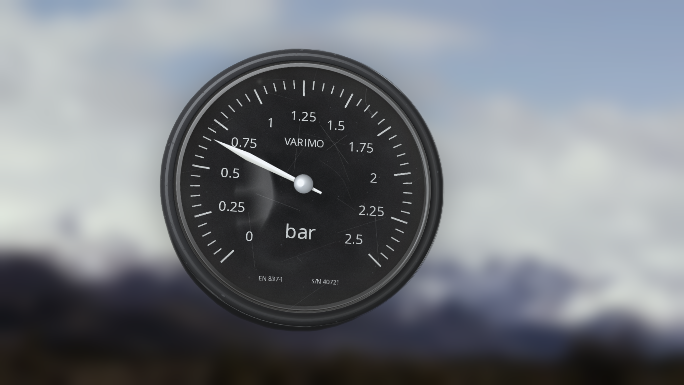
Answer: 0.65 bar
